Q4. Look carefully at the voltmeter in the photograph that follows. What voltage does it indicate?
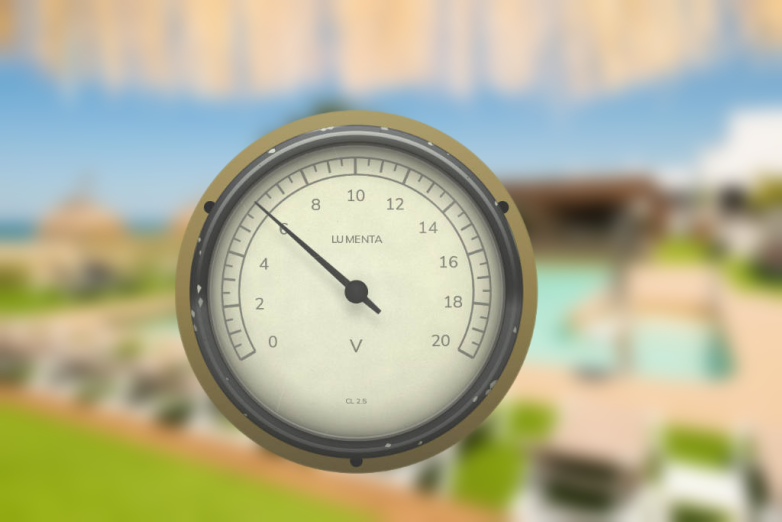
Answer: 6 V
